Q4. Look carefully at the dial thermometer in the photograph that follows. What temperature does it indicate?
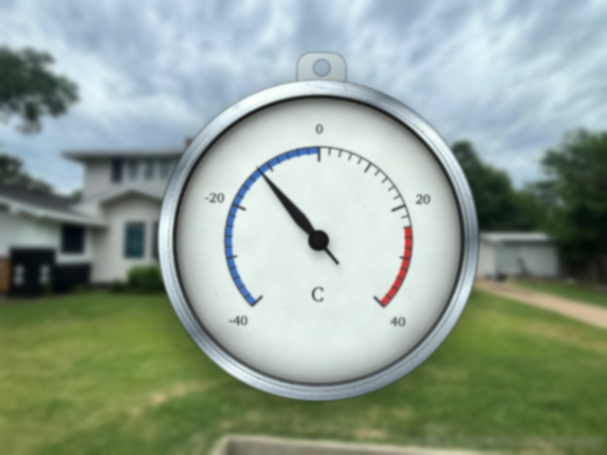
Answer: -12 °C
